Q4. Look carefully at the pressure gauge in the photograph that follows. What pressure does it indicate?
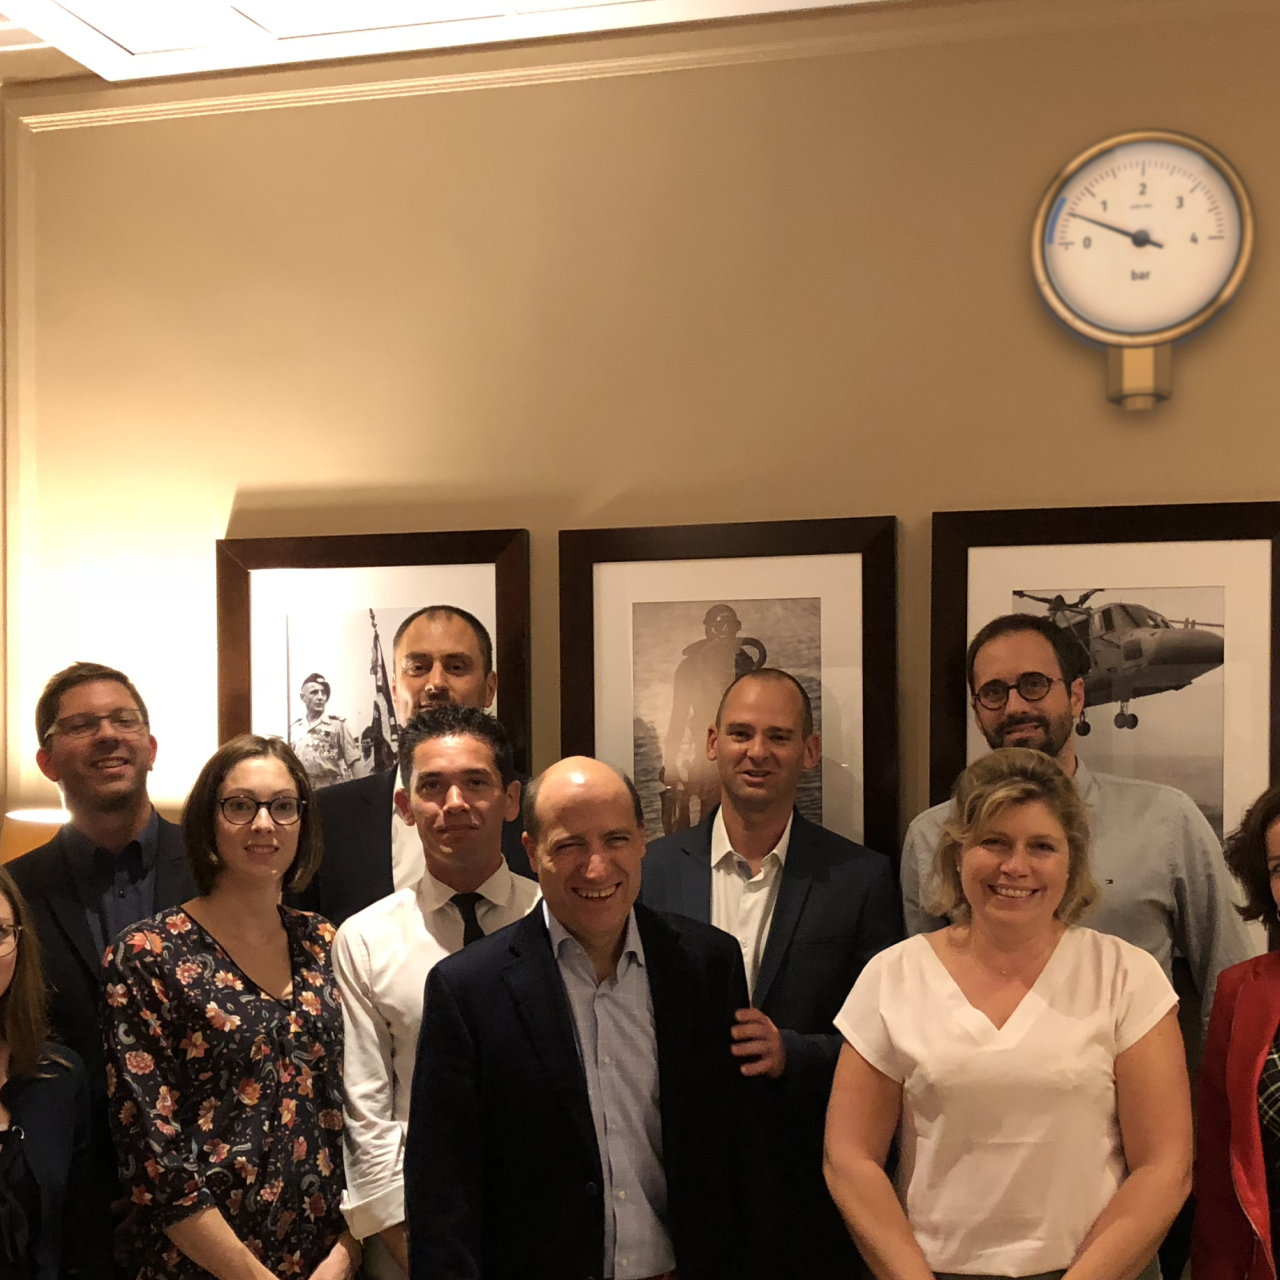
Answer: 0.5 bar
